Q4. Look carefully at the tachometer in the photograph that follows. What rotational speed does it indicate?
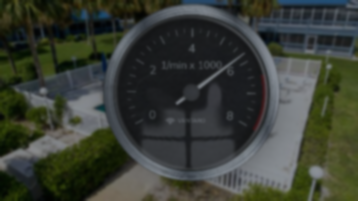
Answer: 5750 rpm
